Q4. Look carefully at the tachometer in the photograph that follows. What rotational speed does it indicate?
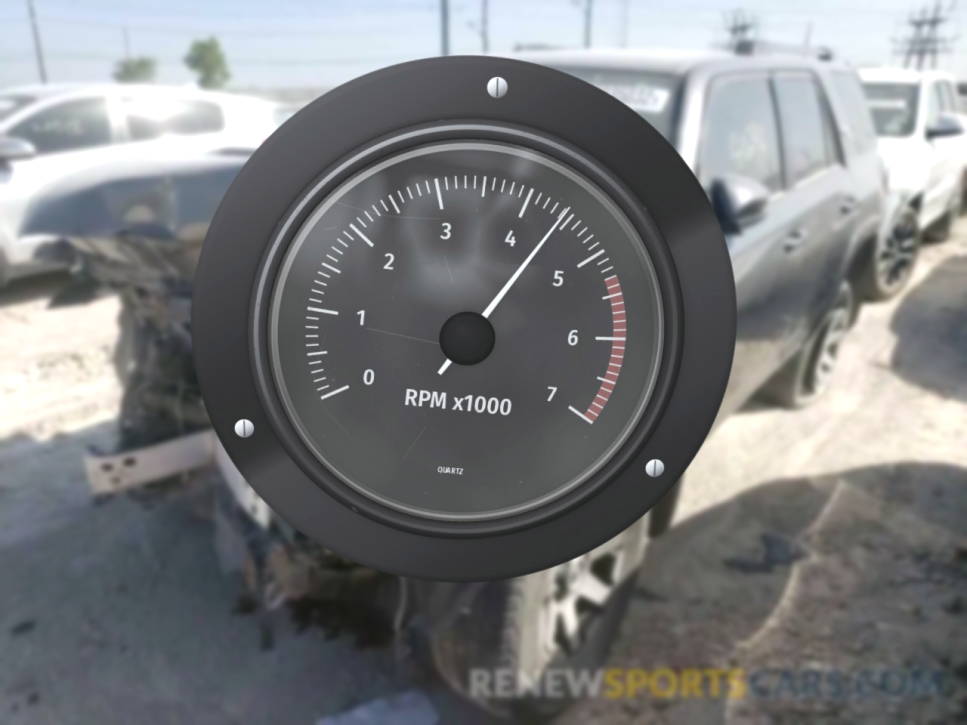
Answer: 4400 rpm
